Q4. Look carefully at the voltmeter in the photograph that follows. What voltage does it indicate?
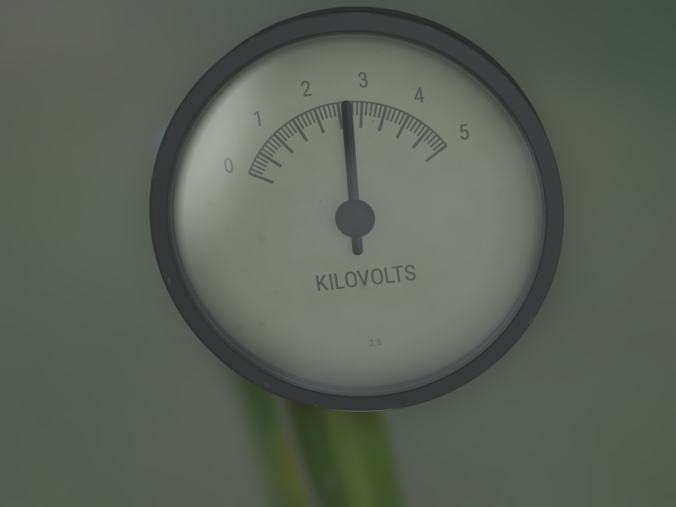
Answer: 2.7 kV
